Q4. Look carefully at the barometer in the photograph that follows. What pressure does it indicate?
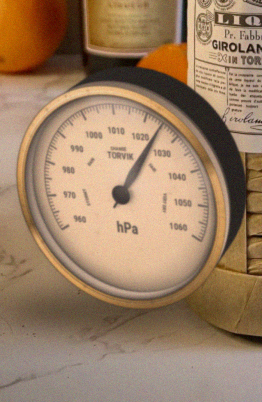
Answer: 1025 hPa
